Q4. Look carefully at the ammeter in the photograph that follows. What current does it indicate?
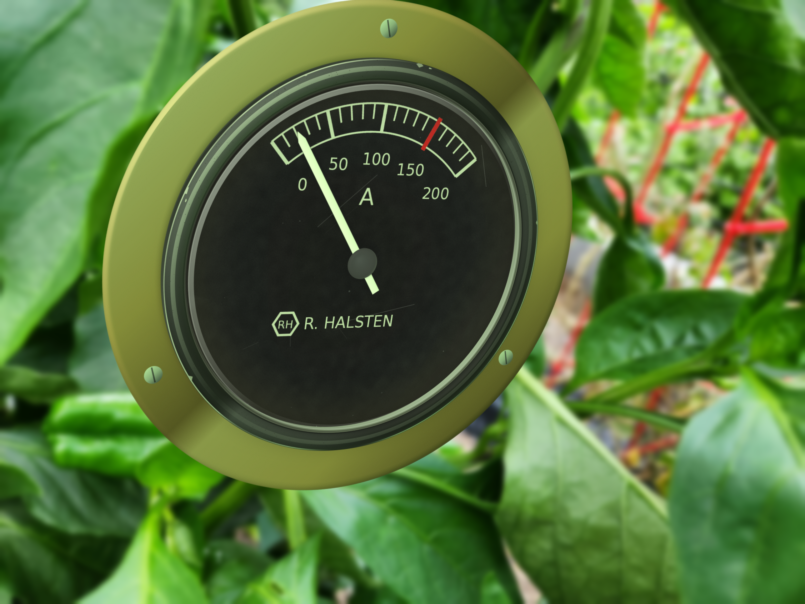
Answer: 20 A
